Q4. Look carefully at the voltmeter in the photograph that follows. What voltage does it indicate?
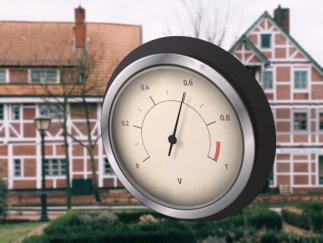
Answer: 0.6 V
